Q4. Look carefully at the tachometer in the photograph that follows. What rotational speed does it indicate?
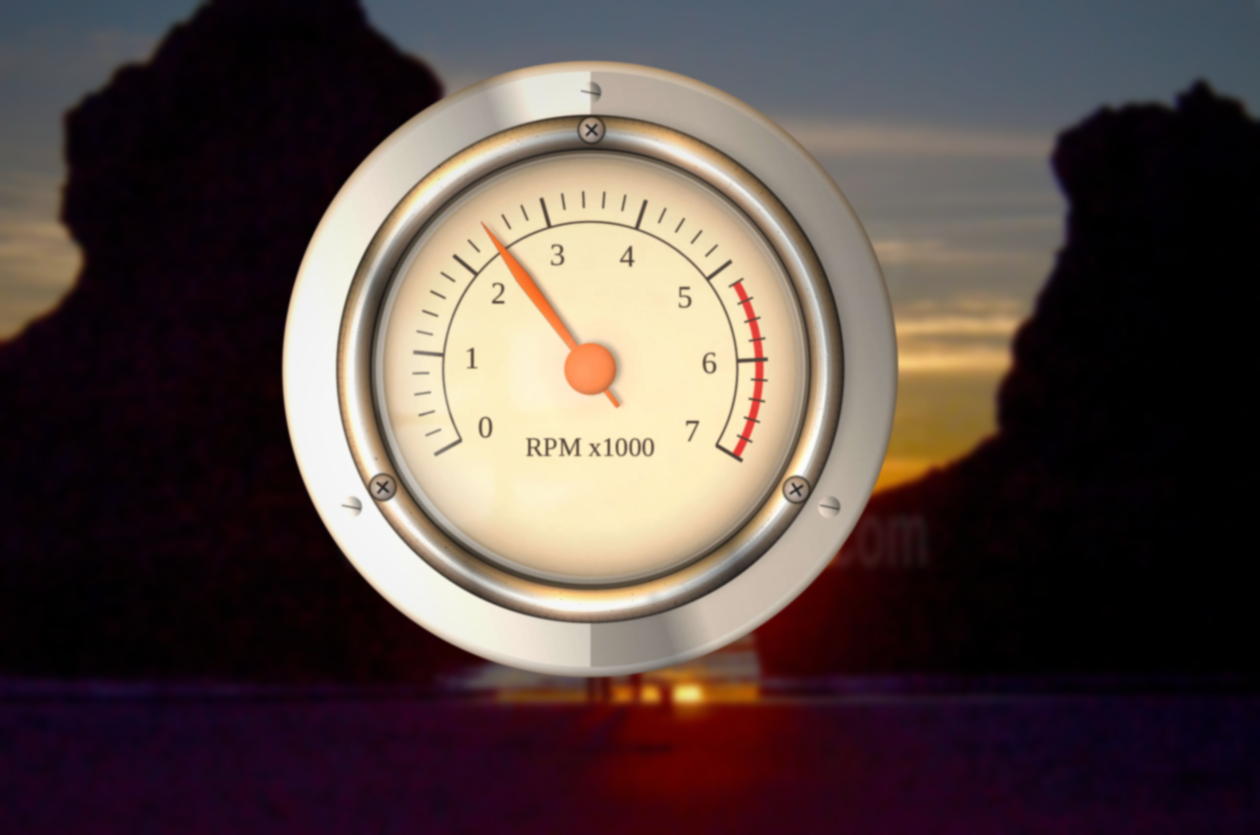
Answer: 2400 rpm
